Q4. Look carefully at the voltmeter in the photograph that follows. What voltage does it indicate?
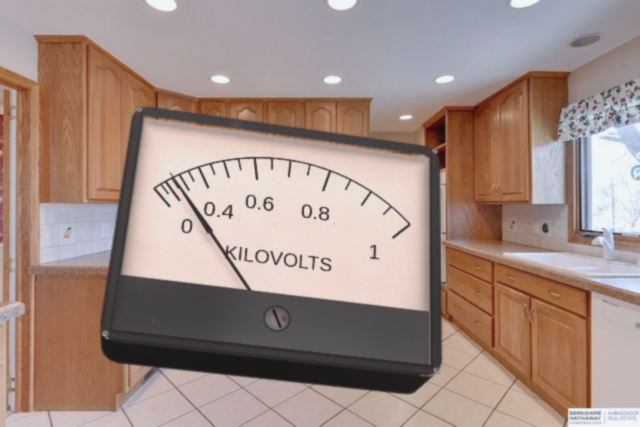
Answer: 0.25 kV
